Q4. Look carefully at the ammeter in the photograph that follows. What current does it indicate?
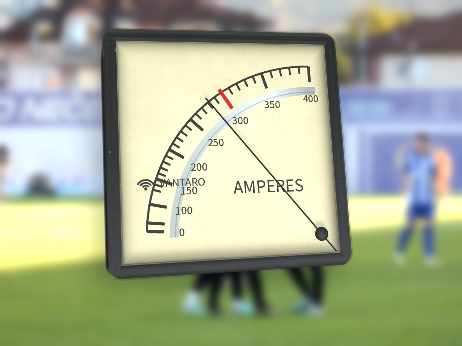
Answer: 280 A
